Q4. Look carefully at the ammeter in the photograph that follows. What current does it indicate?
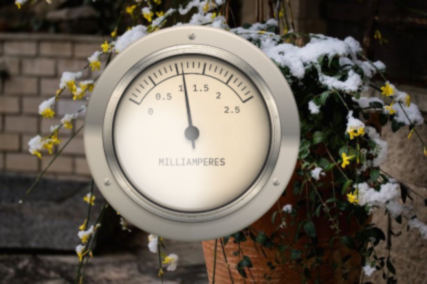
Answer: 1.1 mA
